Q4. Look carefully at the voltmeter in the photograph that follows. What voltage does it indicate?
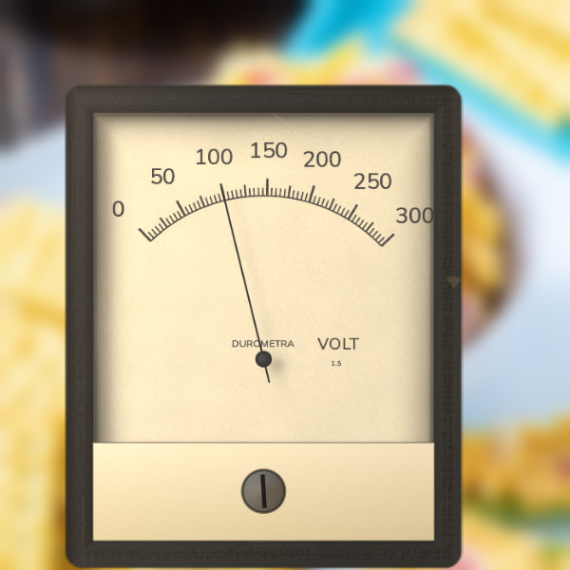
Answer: 100 V
